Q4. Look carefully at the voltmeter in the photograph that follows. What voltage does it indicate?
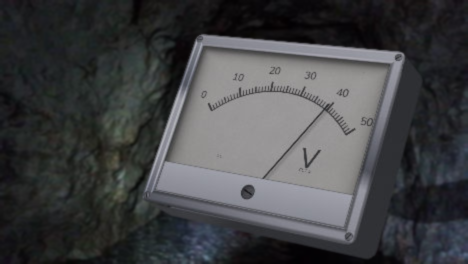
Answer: 40 V
